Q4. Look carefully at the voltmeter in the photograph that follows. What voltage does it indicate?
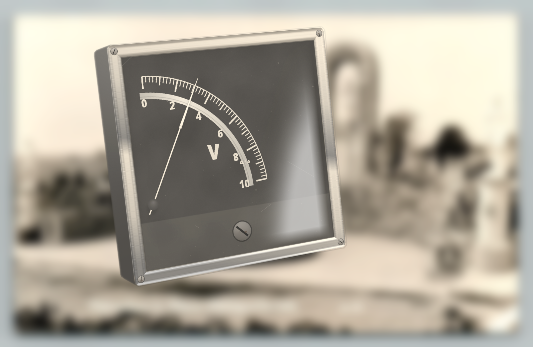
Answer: 3 V
